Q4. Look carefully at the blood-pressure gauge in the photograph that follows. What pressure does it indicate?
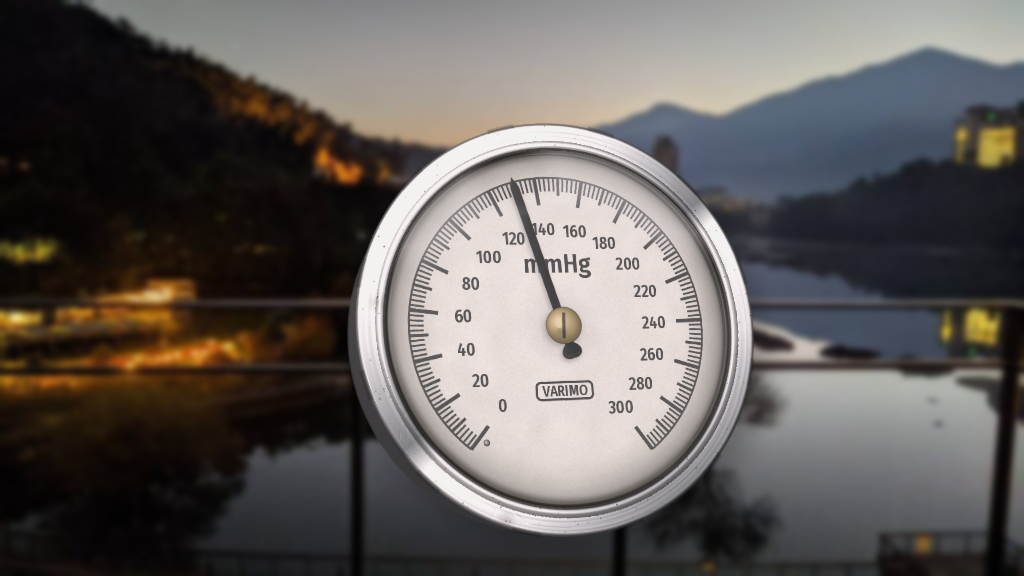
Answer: 130 mmHg
